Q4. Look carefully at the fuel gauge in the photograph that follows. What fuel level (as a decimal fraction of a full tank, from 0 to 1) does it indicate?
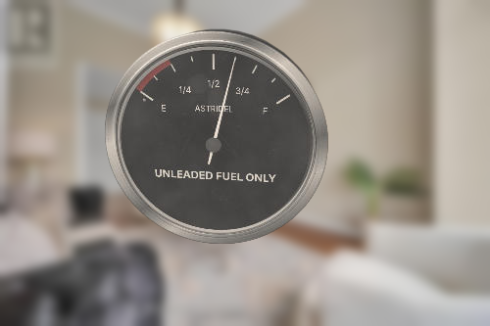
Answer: 0.625
